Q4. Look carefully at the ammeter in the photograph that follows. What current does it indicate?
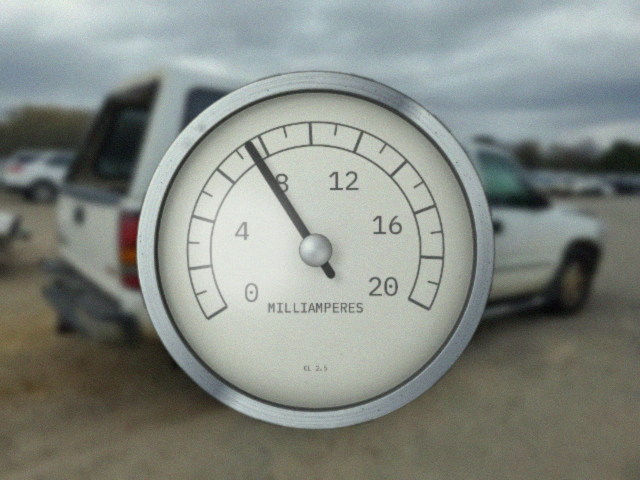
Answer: 7.5 mA
